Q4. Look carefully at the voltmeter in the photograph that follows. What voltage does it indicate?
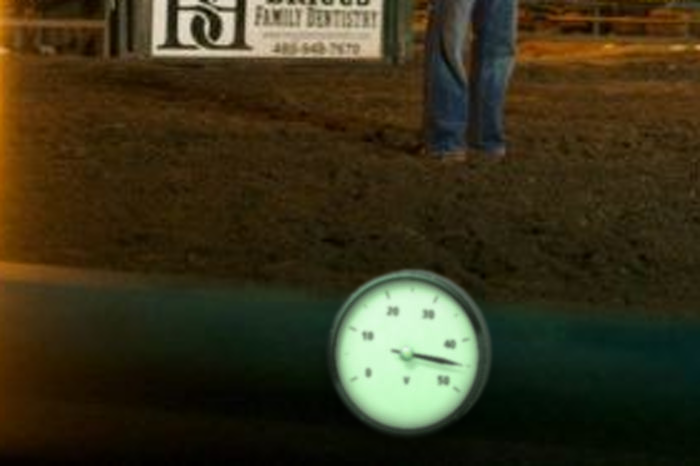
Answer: 45 V
